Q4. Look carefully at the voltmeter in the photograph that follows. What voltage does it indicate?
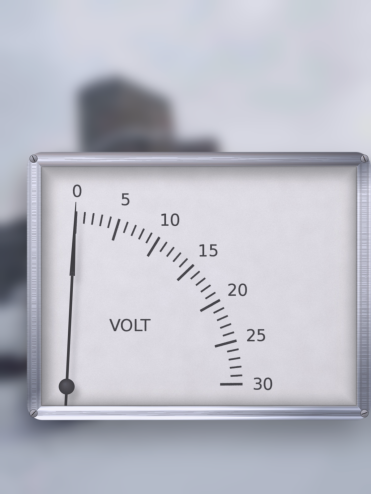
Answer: 0 V
